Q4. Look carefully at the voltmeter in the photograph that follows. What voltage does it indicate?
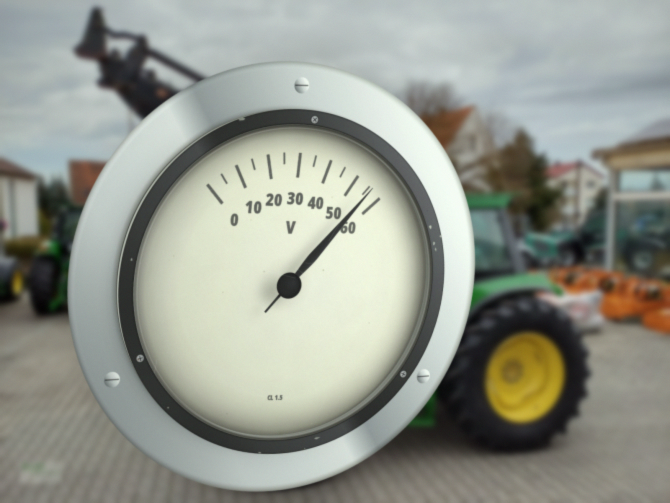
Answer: 55 V
